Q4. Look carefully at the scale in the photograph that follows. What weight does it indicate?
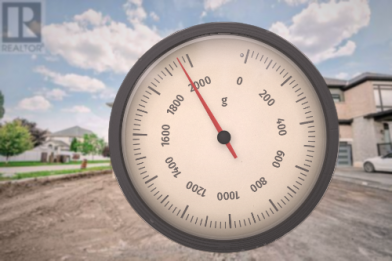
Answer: 1960 g
